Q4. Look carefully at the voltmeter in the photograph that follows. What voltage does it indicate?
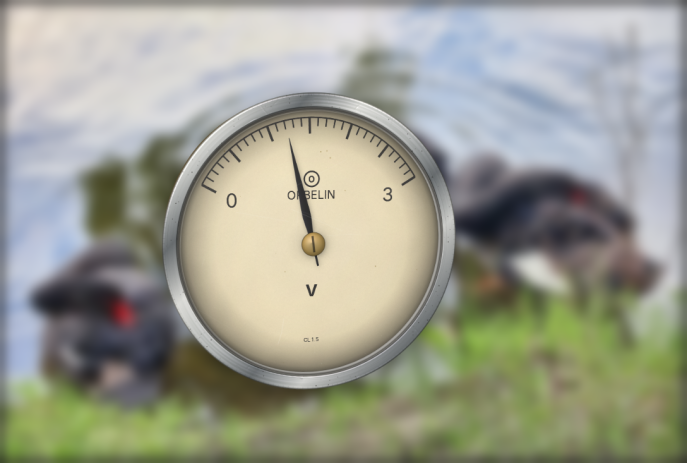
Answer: 1.2 V
